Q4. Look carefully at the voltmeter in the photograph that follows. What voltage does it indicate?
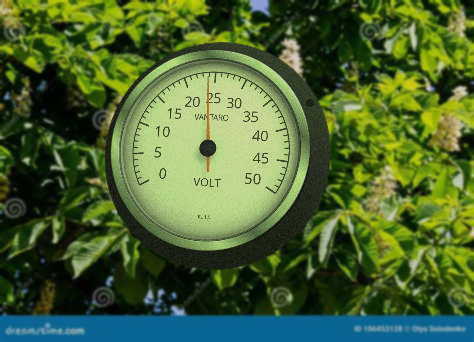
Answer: 24 V
